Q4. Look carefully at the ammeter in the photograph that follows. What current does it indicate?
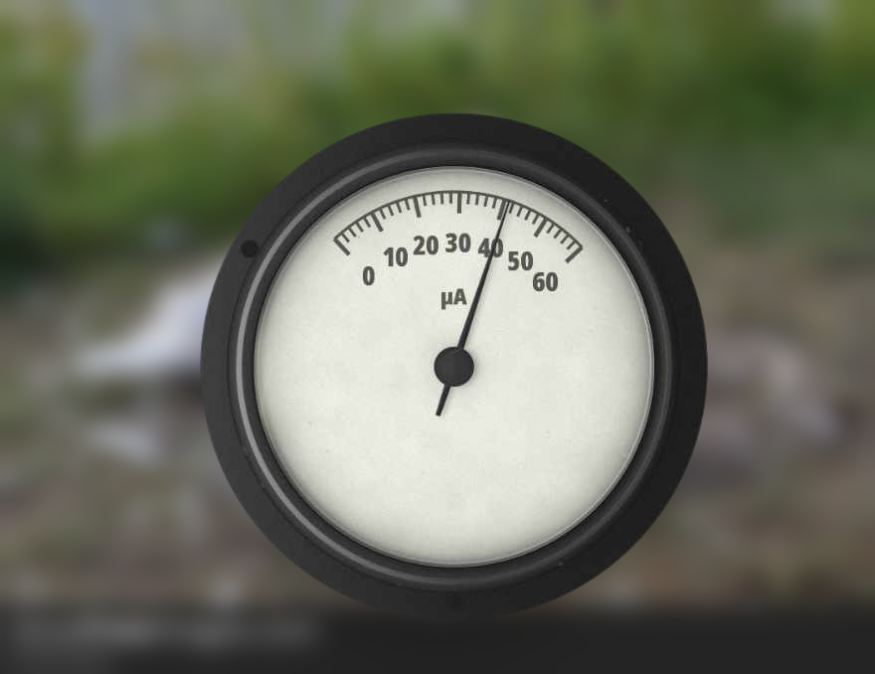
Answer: 41 µA
